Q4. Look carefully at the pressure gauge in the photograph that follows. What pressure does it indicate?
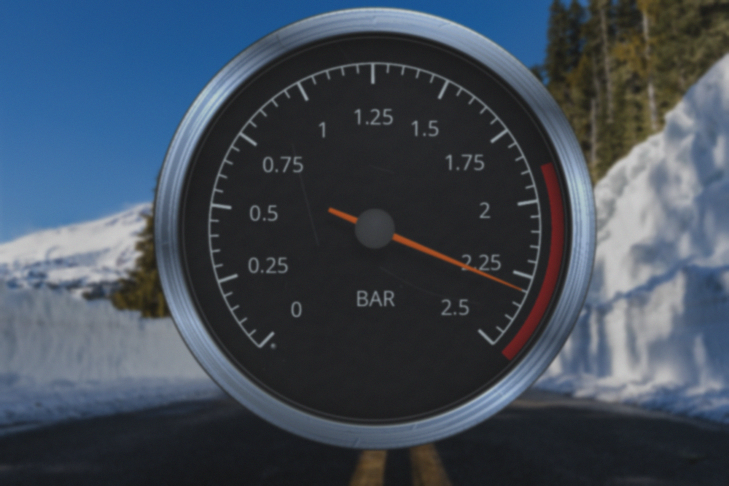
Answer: 2.3 bar
